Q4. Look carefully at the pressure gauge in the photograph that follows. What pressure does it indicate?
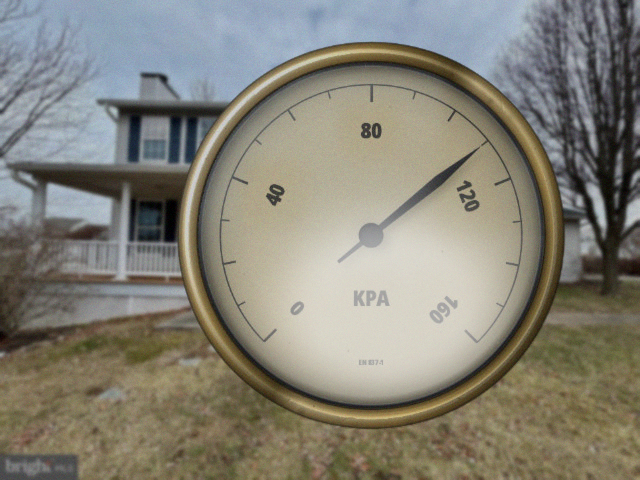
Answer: 110 kPa
